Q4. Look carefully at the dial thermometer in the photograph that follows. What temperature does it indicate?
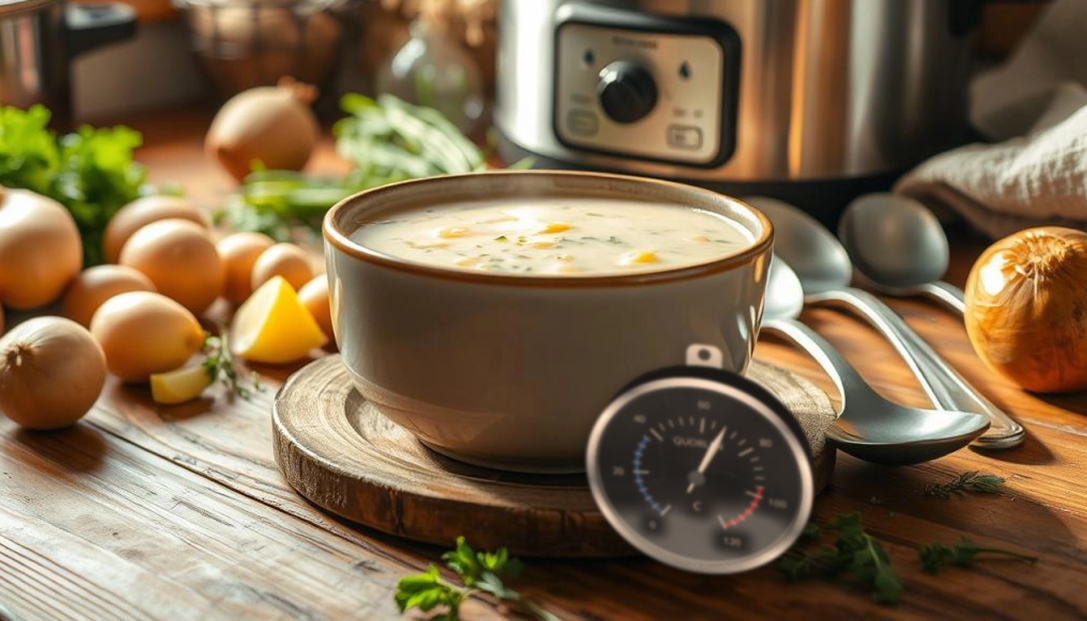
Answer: 68 °C
